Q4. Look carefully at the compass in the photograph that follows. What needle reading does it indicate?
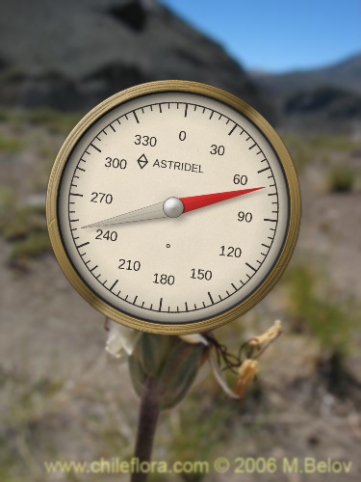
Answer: 70 °
